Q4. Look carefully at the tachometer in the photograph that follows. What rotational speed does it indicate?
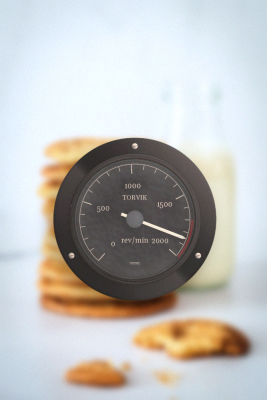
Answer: 1850 rpm
